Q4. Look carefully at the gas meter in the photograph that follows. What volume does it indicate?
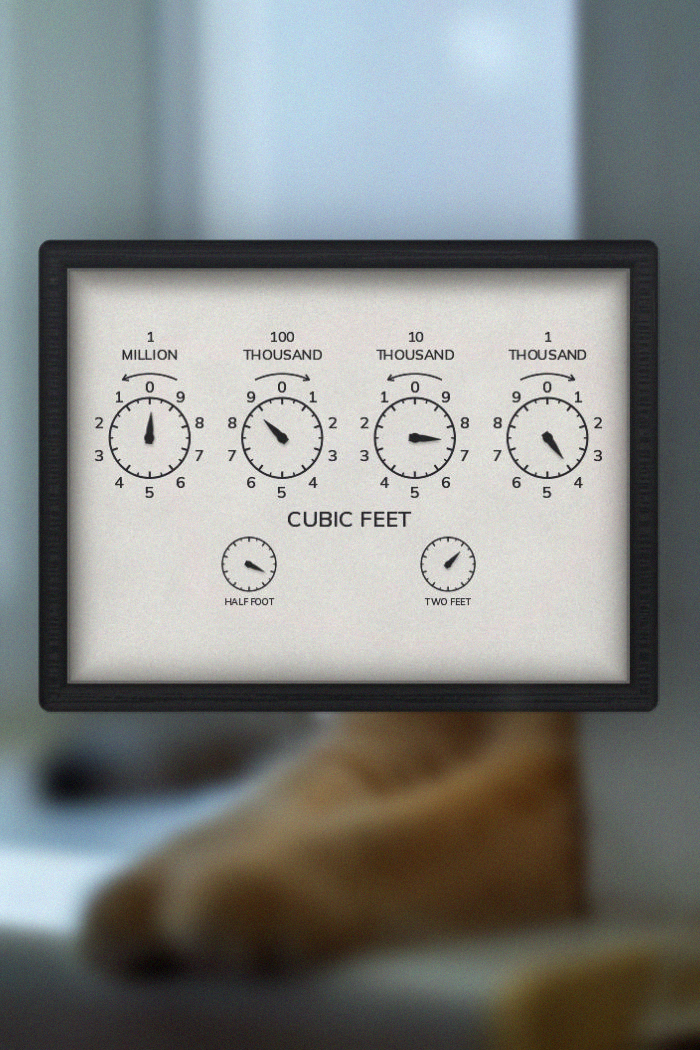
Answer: 987400 ft³
